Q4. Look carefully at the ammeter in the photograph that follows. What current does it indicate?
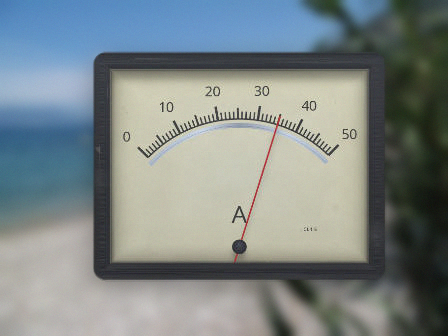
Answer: 35 A
